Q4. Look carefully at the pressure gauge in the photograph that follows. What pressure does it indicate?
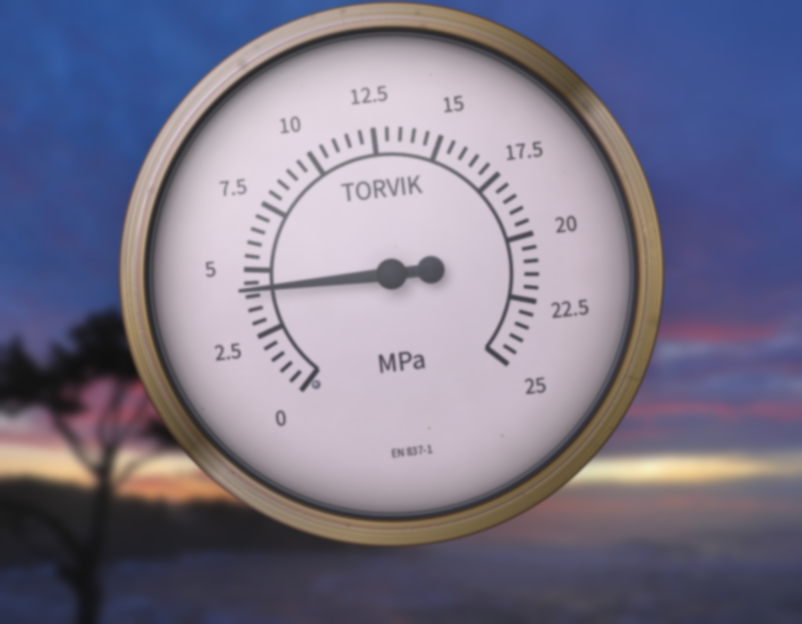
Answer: 4.25 MPa
